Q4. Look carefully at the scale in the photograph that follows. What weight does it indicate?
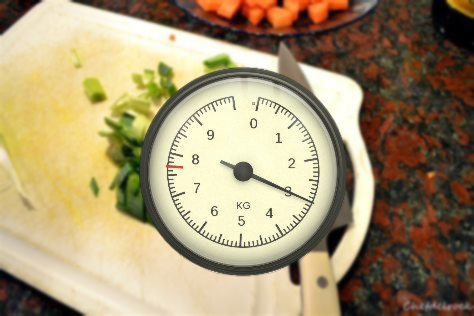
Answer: 3 kg
